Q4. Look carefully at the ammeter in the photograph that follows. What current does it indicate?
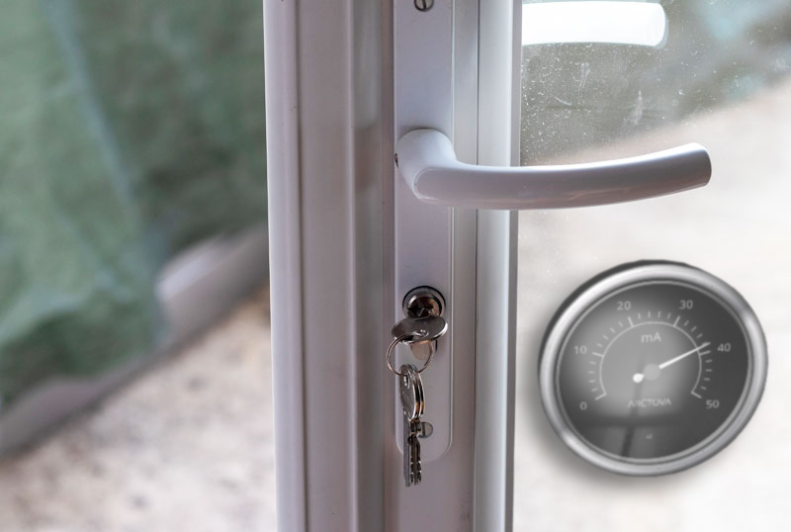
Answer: 38 mA
